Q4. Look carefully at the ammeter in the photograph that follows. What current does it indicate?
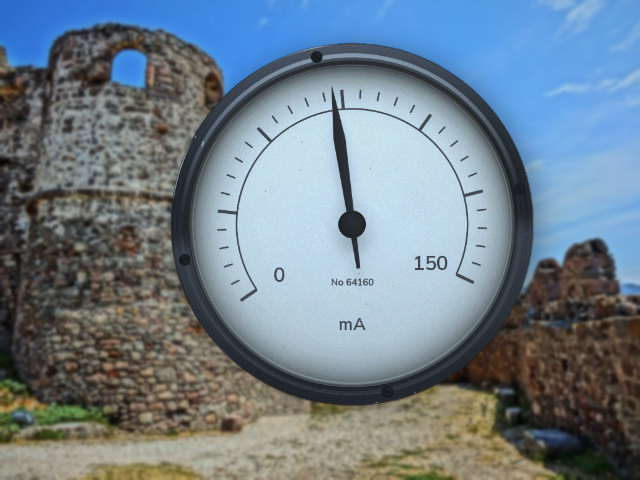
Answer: 72.5 mA
